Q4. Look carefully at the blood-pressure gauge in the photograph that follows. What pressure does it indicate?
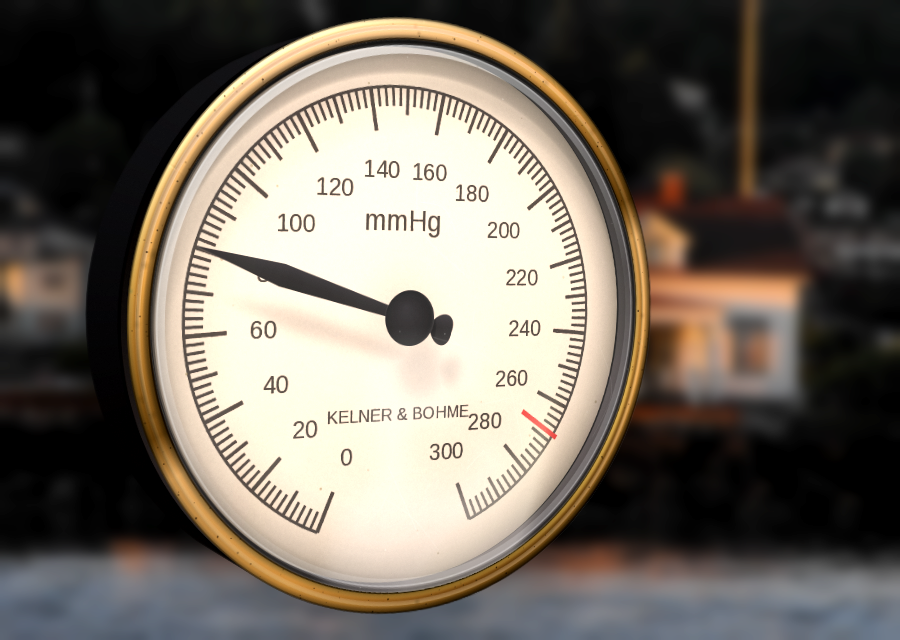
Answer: 80 mmHg
